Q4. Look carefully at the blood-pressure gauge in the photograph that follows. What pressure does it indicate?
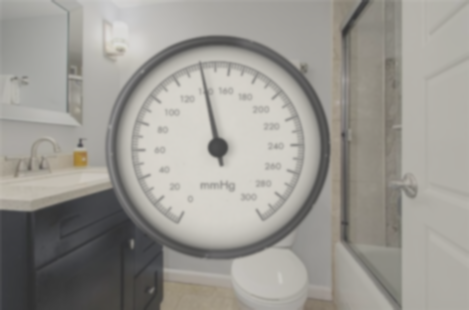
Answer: 140 mmHg
